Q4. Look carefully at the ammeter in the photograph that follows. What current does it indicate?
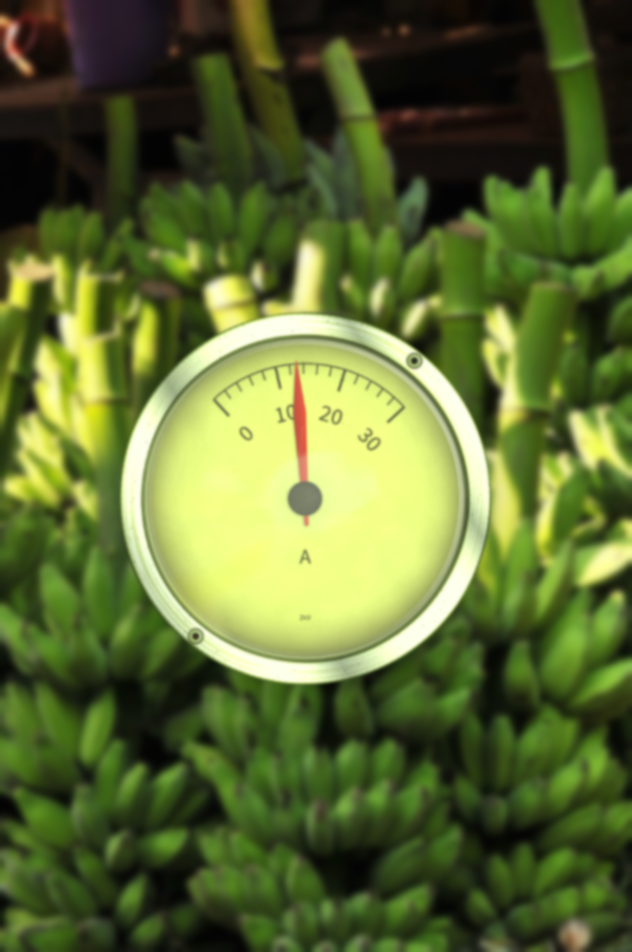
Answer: 13 A
